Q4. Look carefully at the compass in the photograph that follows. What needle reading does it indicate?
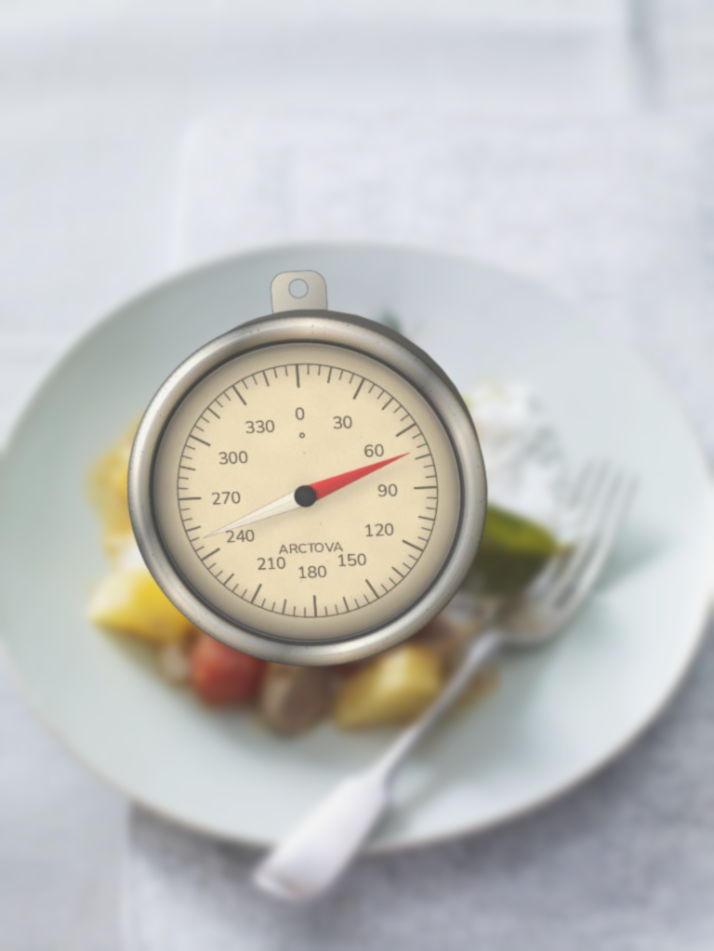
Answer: 70 °
